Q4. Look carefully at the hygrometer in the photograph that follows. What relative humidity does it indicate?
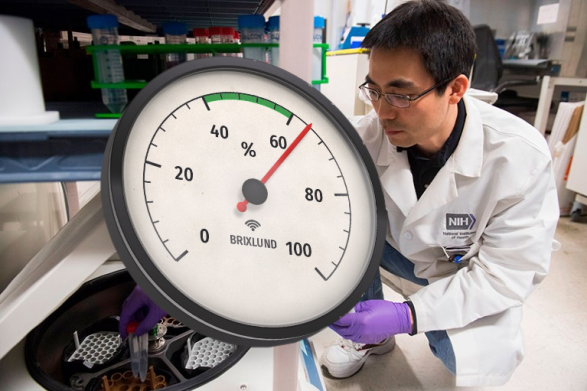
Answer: 64 %
